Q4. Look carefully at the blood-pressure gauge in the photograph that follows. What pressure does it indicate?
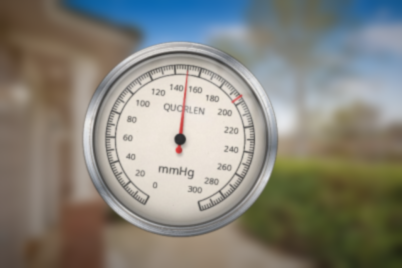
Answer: 150 mmHg
